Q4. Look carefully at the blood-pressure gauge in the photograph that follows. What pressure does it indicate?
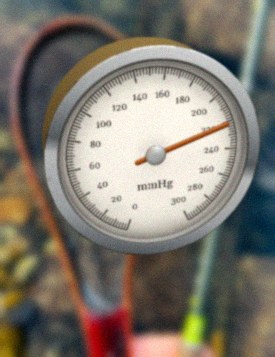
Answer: 220 mmHg
